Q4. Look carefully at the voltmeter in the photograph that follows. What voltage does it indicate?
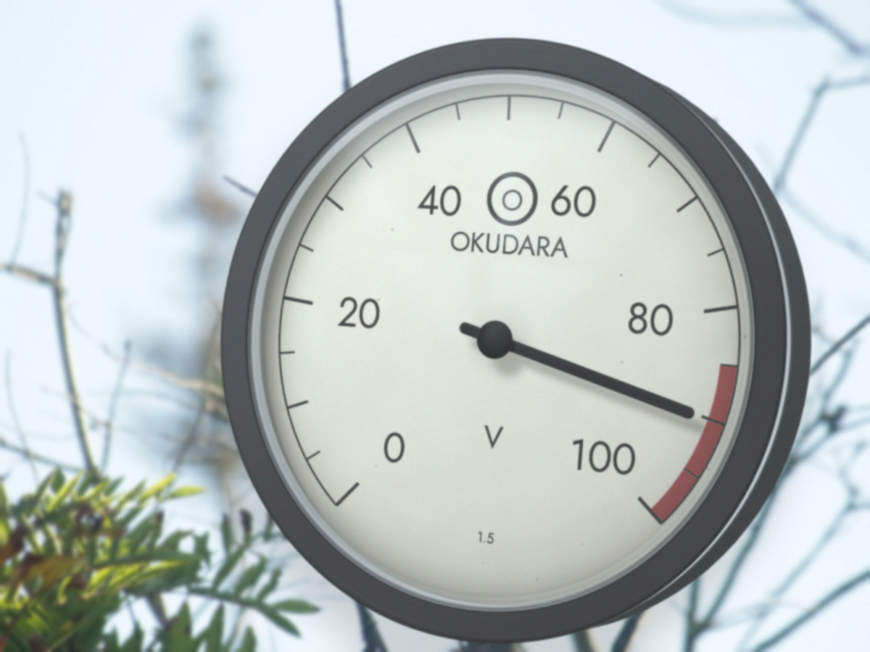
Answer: 90 V
